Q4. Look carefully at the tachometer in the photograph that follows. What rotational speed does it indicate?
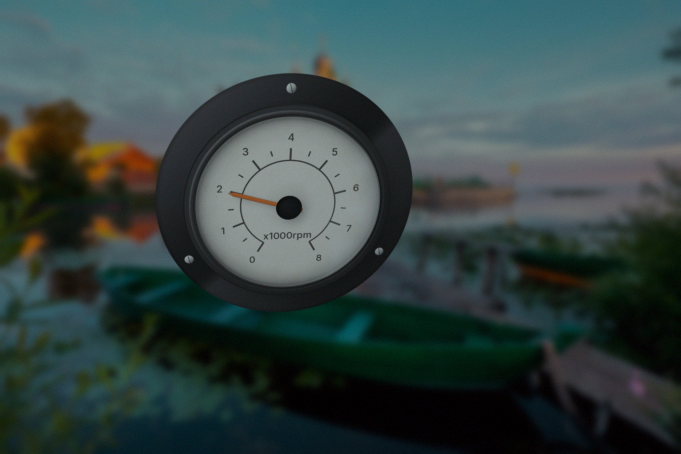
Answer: 2000 rpm
